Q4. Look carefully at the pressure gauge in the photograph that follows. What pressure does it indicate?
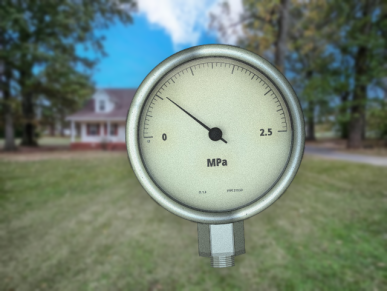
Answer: 0.55 MPa
